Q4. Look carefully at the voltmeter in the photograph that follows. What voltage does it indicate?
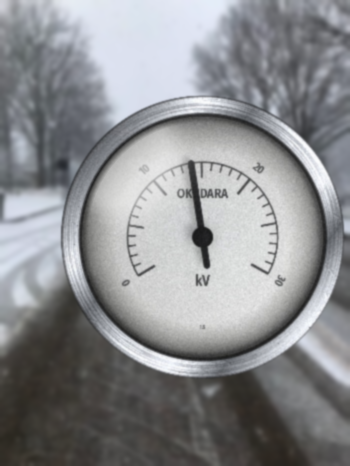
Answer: 14 kV
